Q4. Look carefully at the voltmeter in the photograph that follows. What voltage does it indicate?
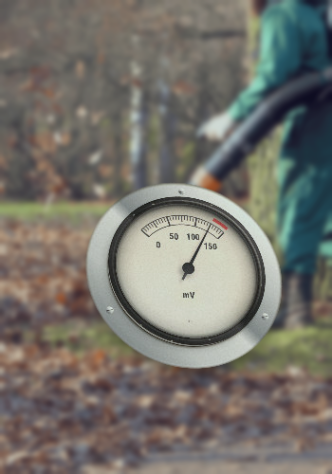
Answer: 125 mV
